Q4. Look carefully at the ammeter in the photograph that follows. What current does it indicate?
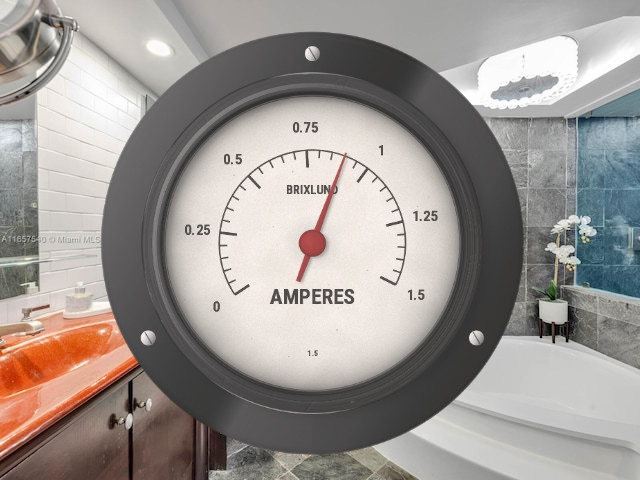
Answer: 0.9 A
